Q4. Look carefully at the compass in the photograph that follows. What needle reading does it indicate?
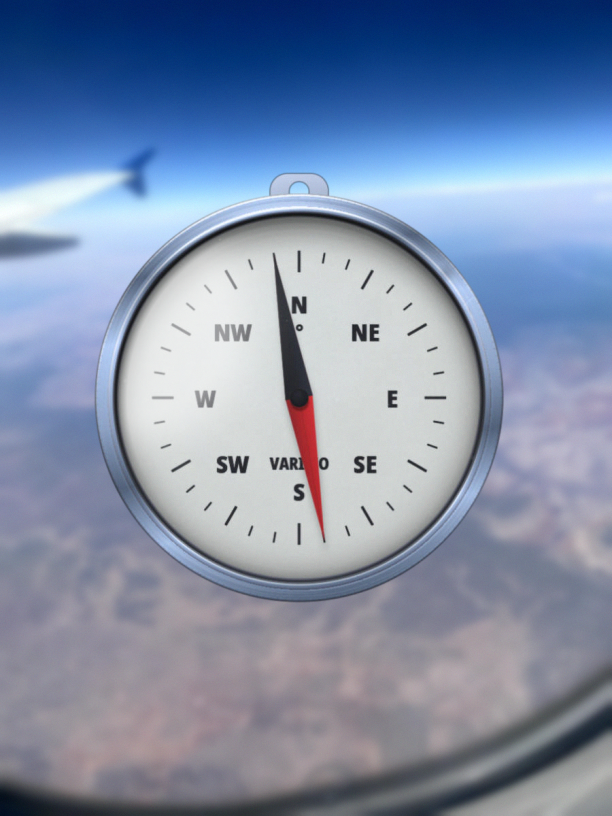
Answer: 170 °
